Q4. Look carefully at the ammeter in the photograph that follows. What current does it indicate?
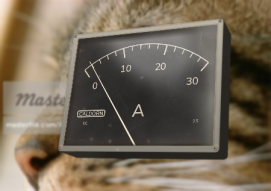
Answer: 2 A
